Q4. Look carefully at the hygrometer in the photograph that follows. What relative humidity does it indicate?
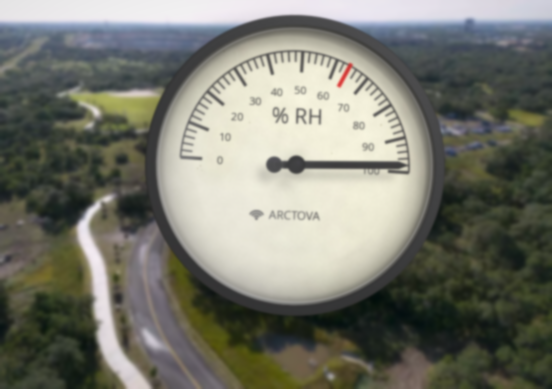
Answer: 98 %
